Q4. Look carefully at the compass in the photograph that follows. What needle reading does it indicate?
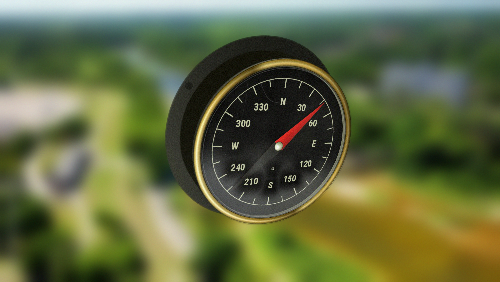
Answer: 45 °
